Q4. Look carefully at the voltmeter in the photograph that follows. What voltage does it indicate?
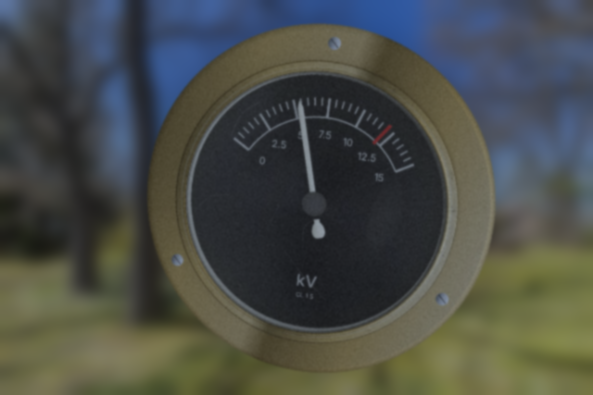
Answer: 5.5 kV
